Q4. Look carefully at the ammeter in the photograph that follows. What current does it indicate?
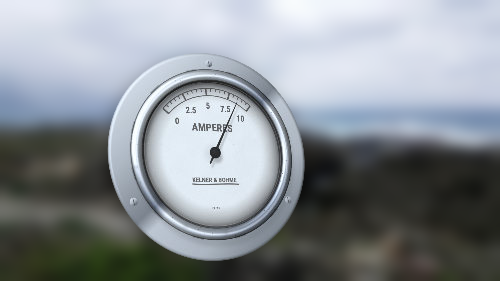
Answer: 8.5 A
